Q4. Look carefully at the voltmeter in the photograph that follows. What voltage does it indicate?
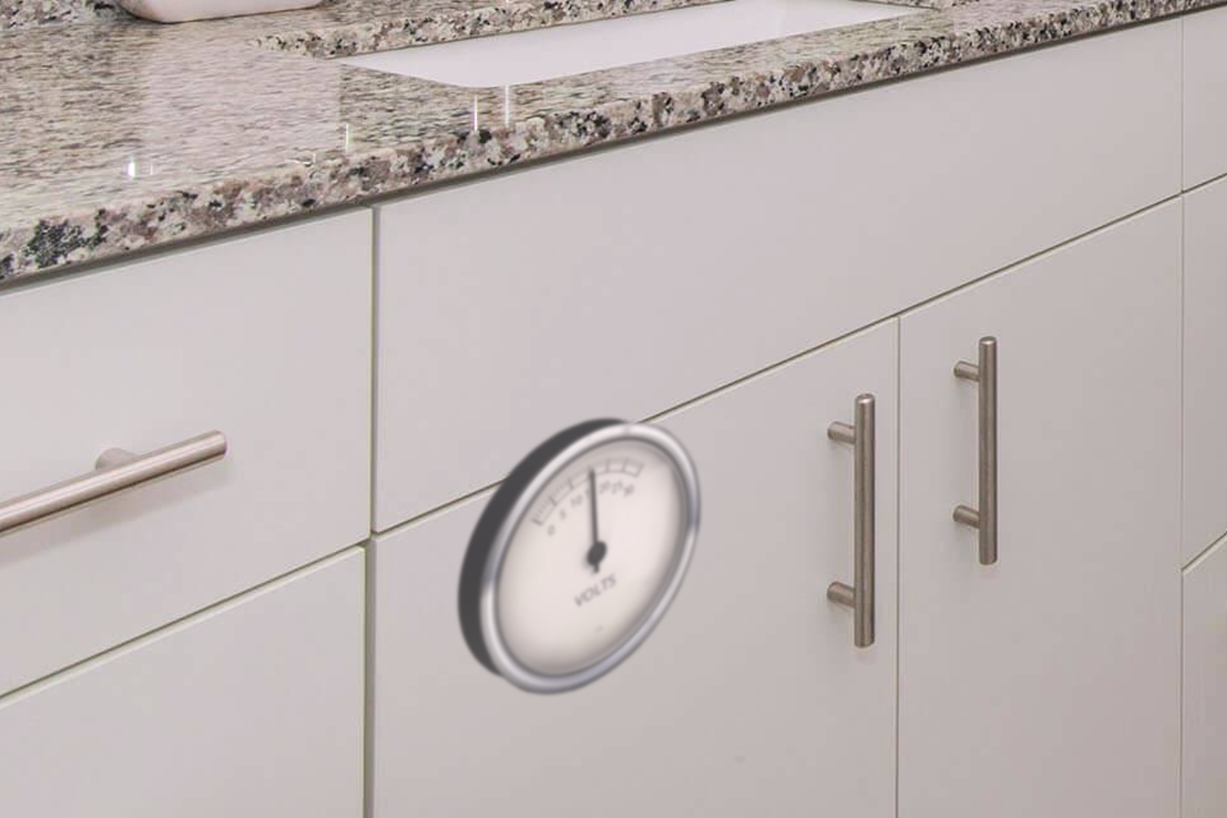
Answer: 15 V
